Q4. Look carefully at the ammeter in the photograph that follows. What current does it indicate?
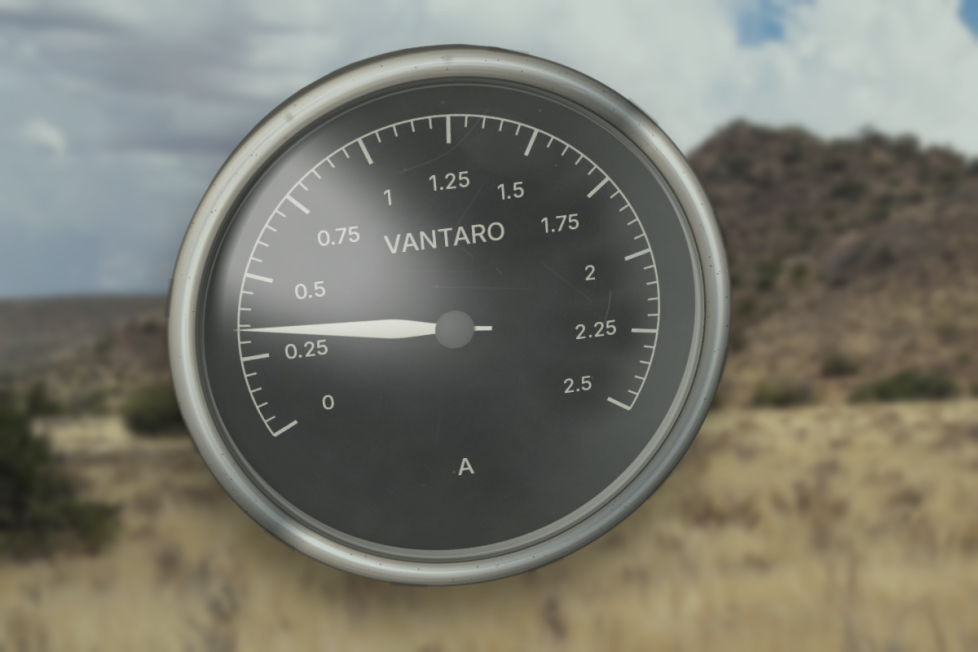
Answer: 0.35 A
